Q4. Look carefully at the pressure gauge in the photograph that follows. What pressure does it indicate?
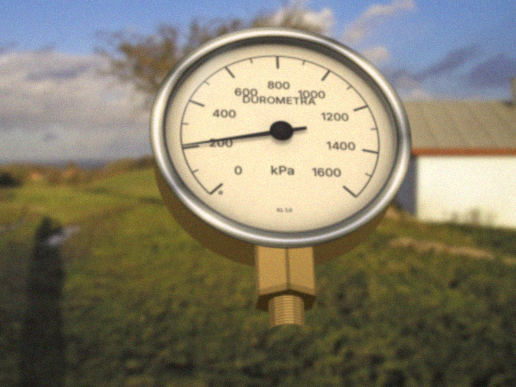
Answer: 200 kPa
